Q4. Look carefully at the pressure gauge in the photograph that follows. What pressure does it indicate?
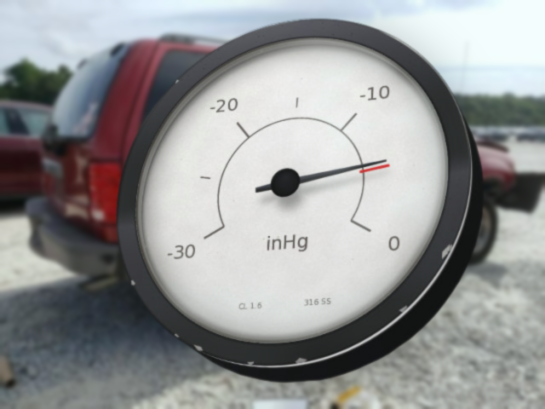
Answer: -5 inHg
